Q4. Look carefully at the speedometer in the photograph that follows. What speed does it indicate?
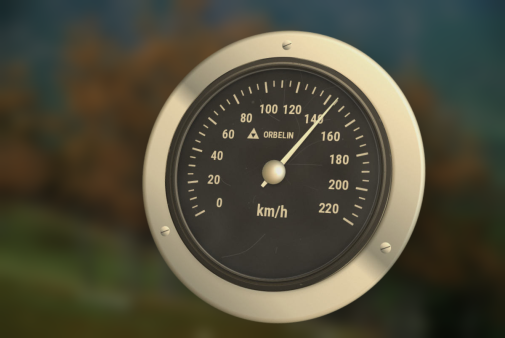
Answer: 145 km/h
